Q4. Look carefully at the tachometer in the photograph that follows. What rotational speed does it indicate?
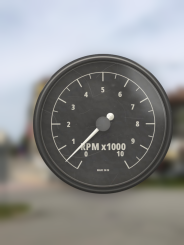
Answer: 500 rpm
